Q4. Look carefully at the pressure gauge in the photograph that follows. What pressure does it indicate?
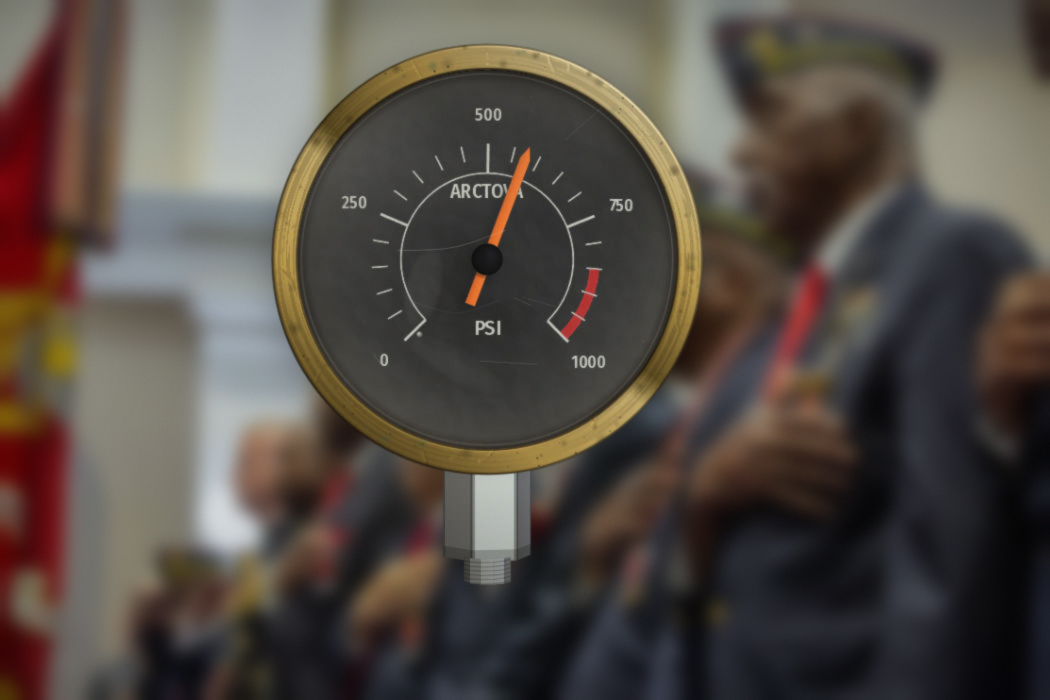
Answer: 575 psi
